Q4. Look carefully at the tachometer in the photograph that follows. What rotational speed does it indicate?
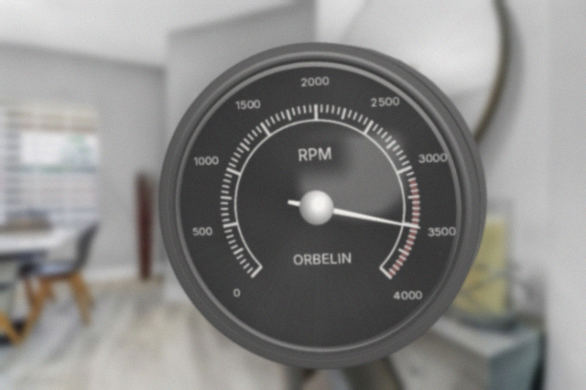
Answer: 3500 rpm
